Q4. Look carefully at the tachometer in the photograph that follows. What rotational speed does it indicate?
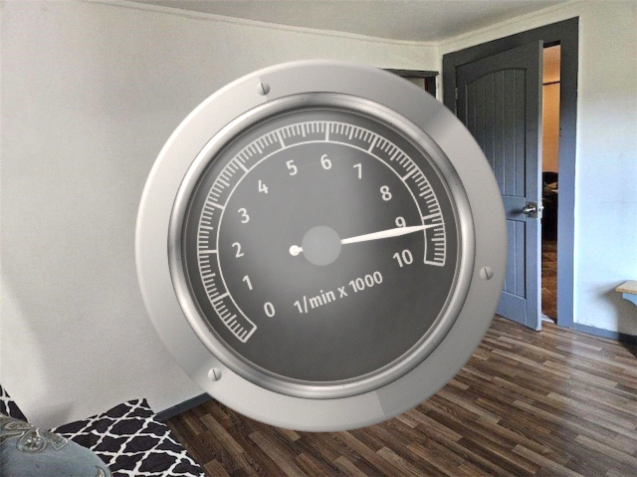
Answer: 9200 rpm
